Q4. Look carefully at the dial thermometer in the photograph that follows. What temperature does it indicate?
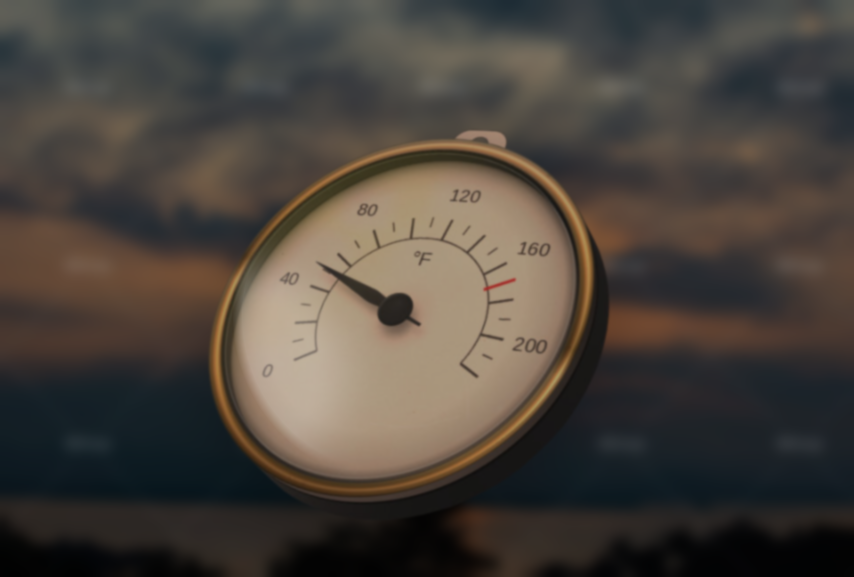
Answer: 50 °F
